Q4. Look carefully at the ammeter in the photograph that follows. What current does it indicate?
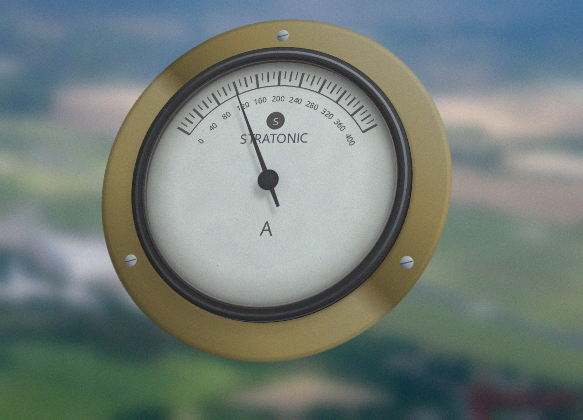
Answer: 120 A
